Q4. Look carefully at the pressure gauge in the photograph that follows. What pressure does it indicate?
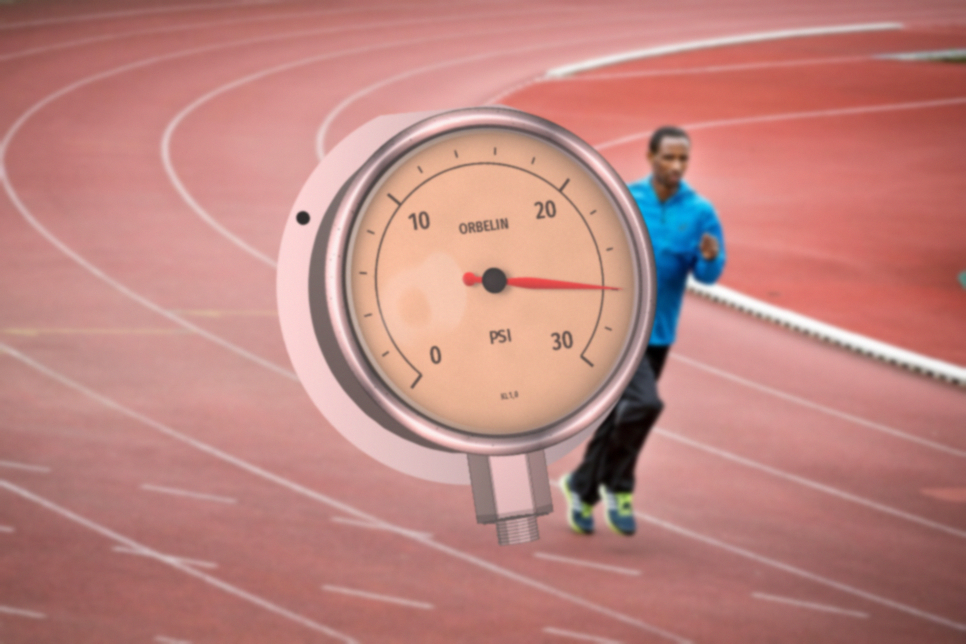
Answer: 26 psi
